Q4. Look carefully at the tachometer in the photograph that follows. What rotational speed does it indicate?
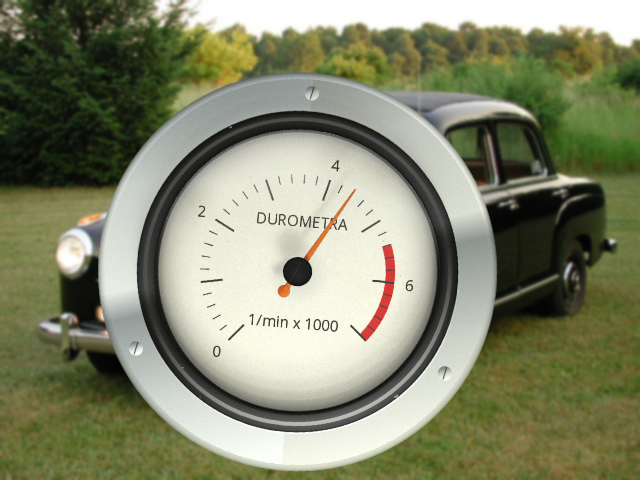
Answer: 4400 rpm
